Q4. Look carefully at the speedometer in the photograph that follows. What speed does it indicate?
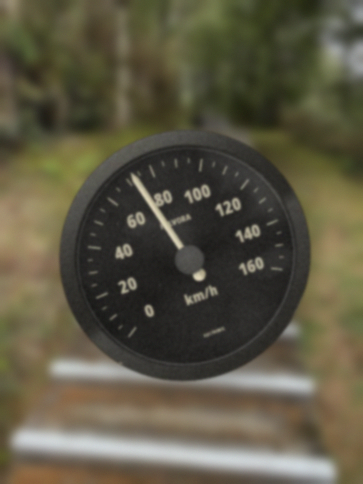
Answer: 72.5 km/h
